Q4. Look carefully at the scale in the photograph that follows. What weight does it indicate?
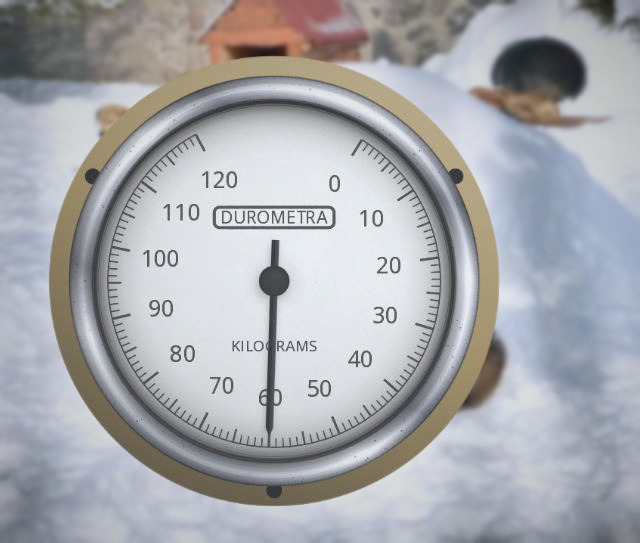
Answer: 60 kg
